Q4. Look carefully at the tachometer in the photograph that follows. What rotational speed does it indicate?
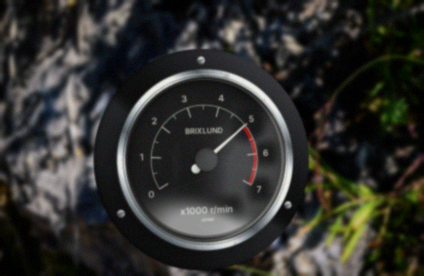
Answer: 5000 rpm
